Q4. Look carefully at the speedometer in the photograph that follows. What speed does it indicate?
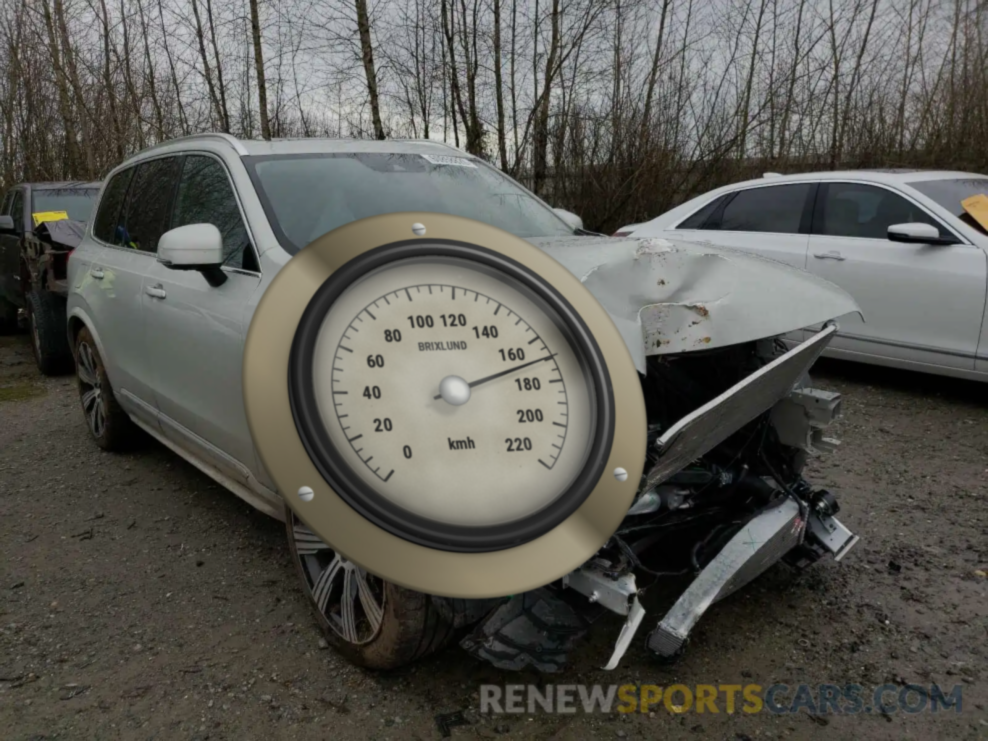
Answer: 170 km/h
